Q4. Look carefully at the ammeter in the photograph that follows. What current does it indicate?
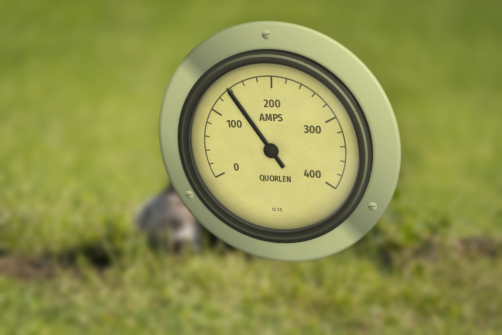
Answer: 140 A
